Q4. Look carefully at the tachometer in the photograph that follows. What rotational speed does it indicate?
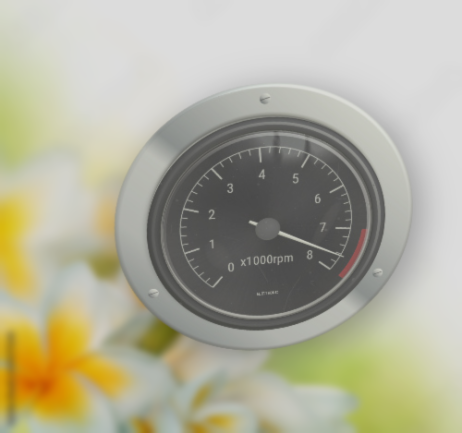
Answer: 7600 rpm
